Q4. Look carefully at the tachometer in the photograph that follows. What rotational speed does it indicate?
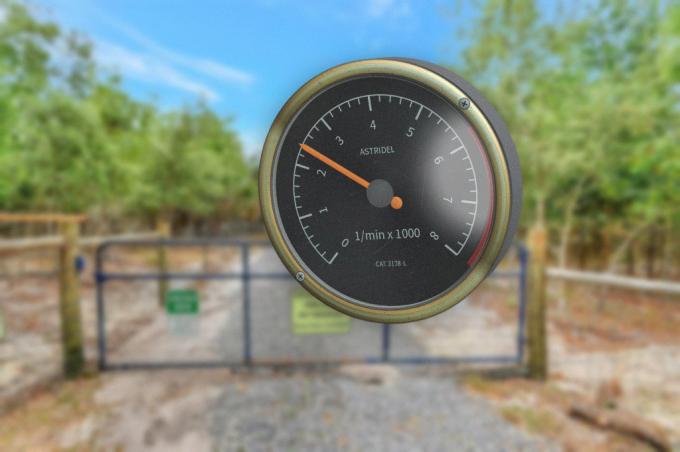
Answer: 2400 rpm
